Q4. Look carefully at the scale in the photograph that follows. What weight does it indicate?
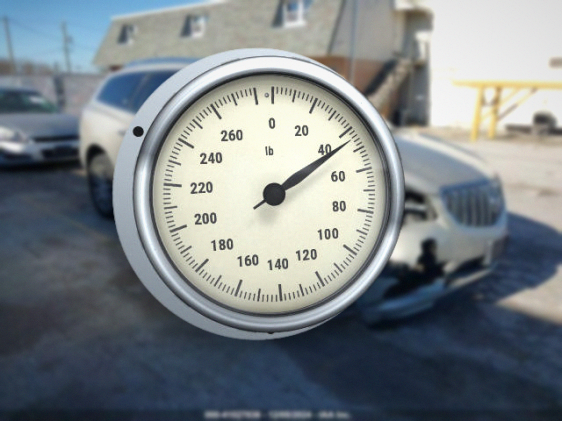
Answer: 44 lb
